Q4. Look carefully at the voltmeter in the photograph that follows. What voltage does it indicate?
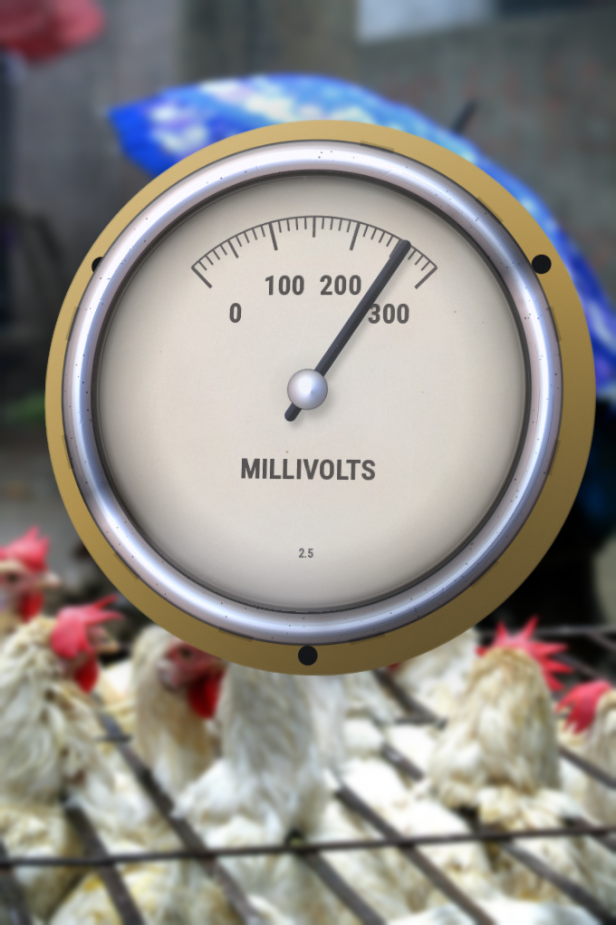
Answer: 260 mV
